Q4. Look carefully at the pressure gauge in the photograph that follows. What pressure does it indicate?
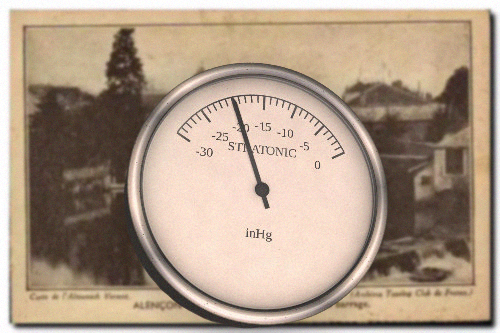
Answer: -20 inHg
